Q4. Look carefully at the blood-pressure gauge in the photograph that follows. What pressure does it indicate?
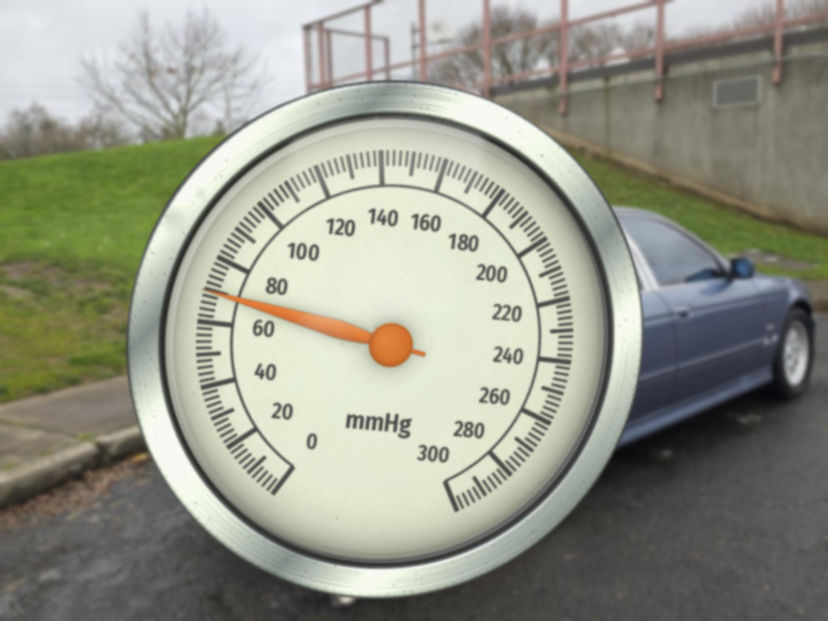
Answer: 70 mmHg
